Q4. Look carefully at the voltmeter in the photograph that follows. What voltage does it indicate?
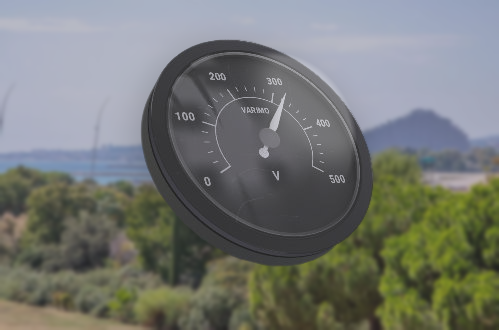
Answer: 320 V
